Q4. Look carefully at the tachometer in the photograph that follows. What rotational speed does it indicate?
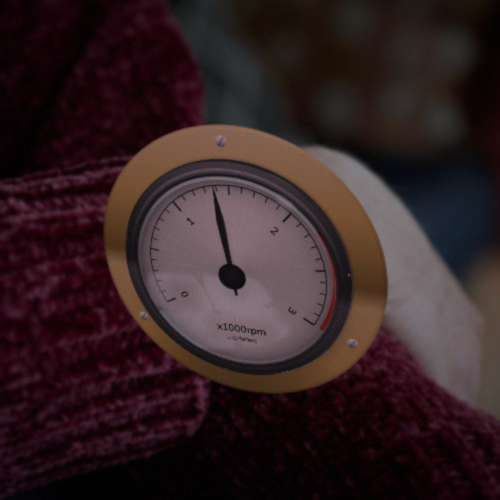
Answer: 1400 rpm
